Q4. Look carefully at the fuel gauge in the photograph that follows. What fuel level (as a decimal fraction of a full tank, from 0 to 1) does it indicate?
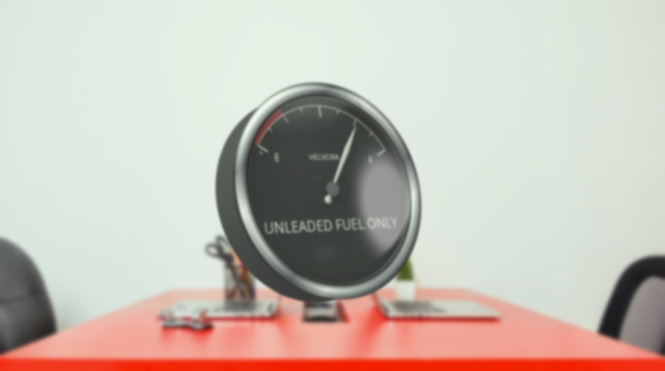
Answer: 0.75
